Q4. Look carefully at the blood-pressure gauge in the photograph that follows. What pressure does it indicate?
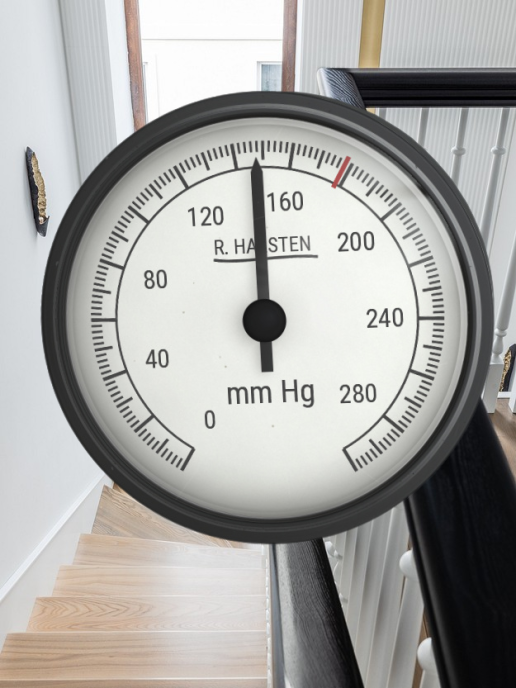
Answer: 148 mmHg
